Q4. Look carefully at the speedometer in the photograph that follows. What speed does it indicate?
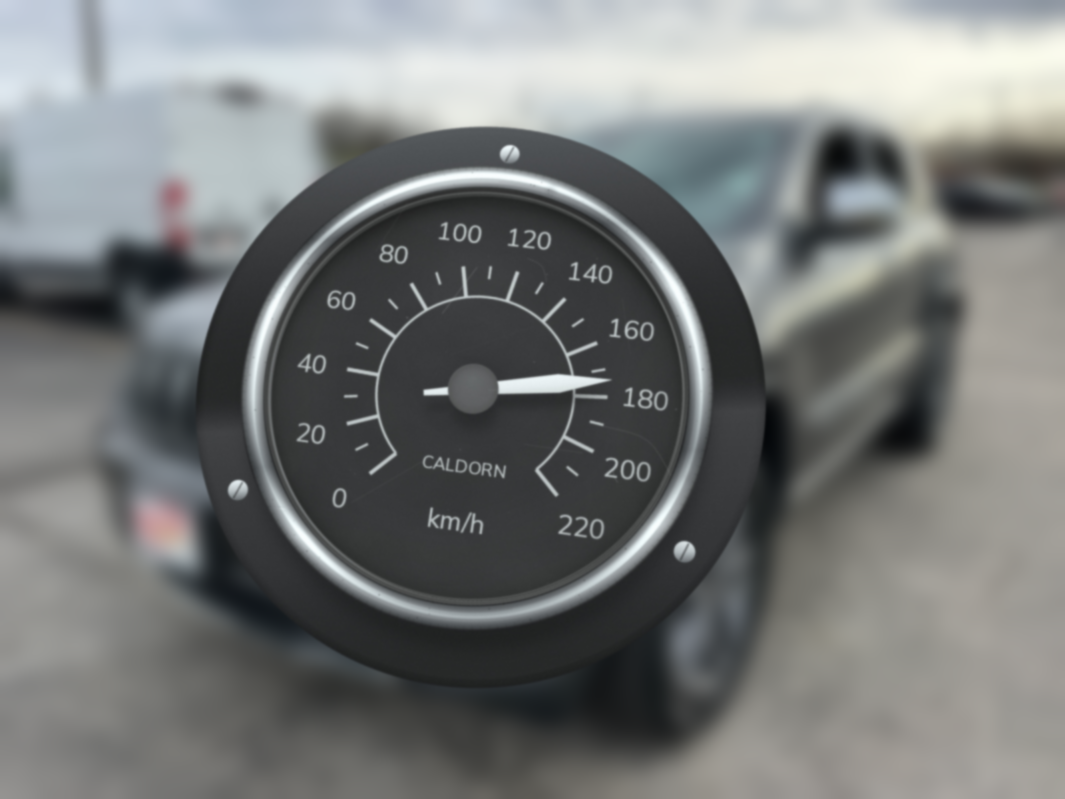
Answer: 175 km/h
